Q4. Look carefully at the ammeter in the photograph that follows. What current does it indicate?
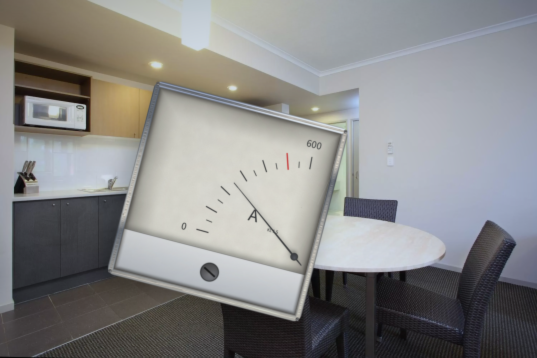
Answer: 250 A
